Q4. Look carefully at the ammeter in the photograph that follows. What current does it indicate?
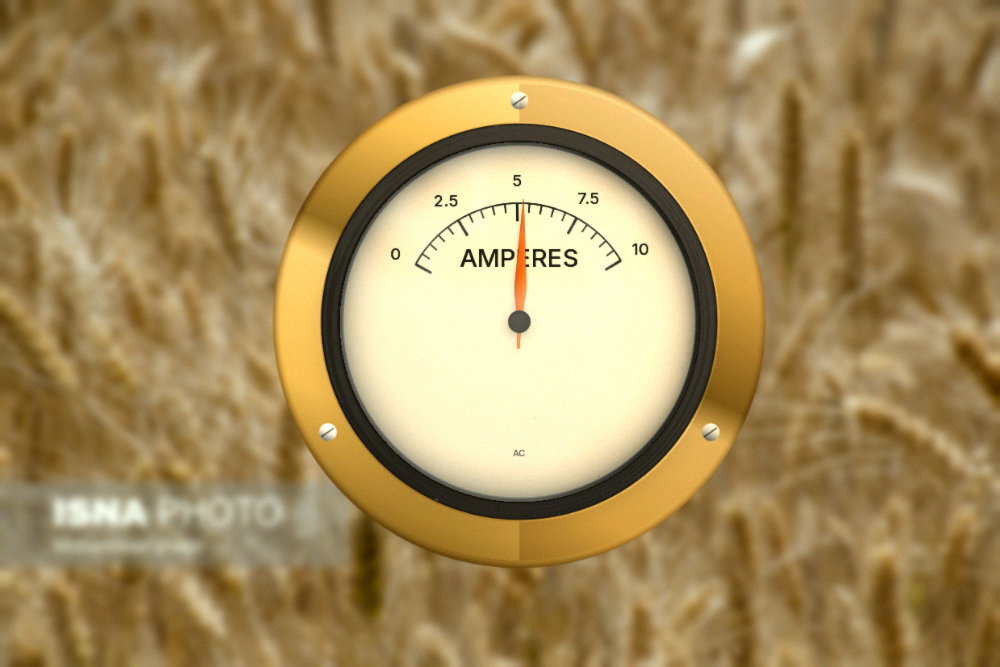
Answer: 5.25 A
